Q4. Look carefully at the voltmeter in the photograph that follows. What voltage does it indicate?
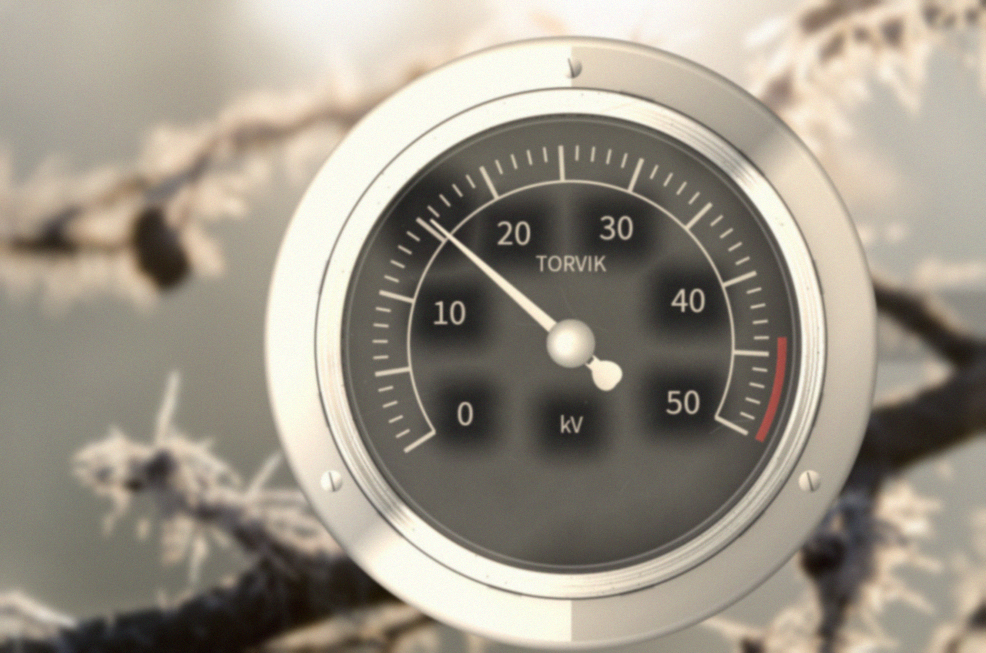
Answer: 15.5 kV
